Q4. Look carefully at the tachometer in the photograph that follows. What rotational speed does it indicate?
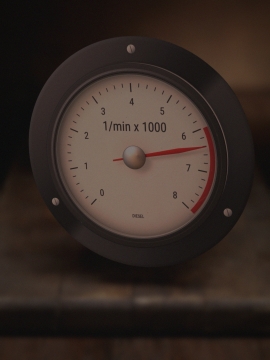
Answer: 6400 rpm
